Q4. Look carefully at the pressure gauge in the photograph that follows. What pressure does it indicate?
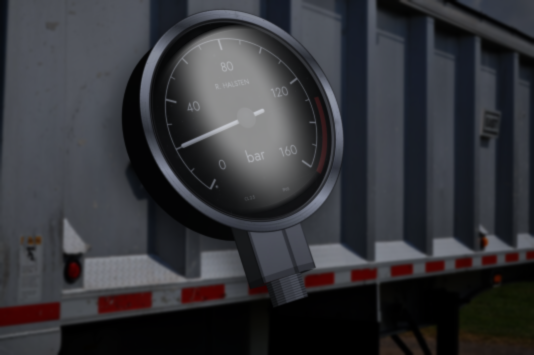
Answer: 20 bar
